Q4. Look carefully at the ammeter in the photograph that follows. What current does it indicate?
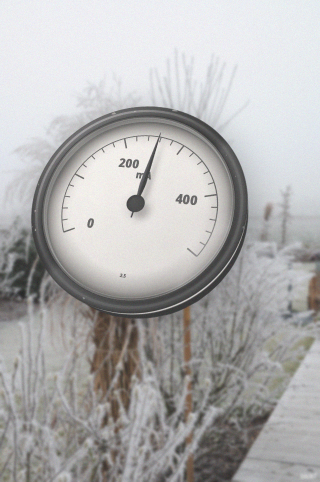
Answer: 260 mA
